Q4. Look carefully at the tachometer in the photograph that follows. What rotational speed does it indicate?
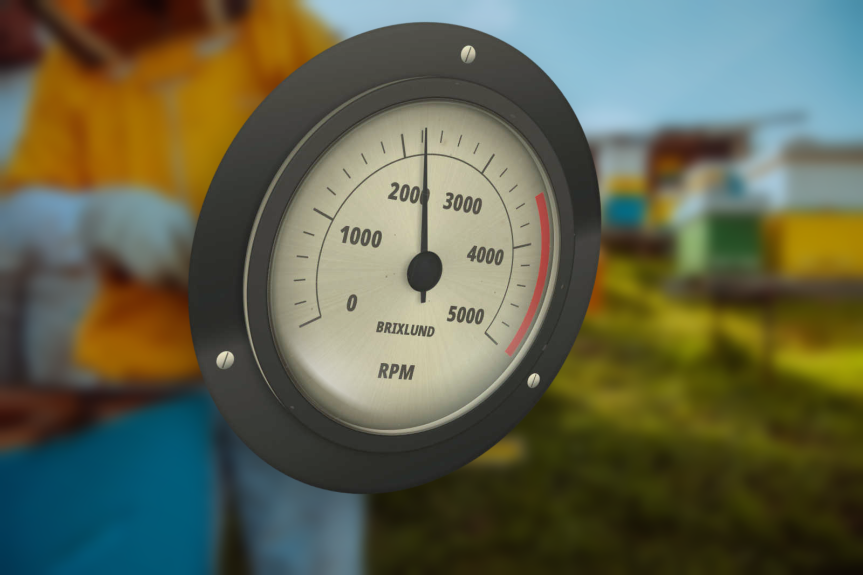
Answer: 2200 rpm
